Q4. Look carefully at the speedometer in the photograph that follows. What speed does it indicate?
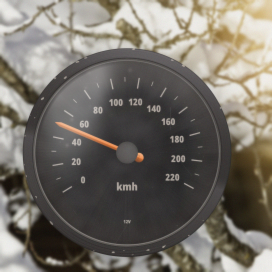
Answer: 50 km/h
